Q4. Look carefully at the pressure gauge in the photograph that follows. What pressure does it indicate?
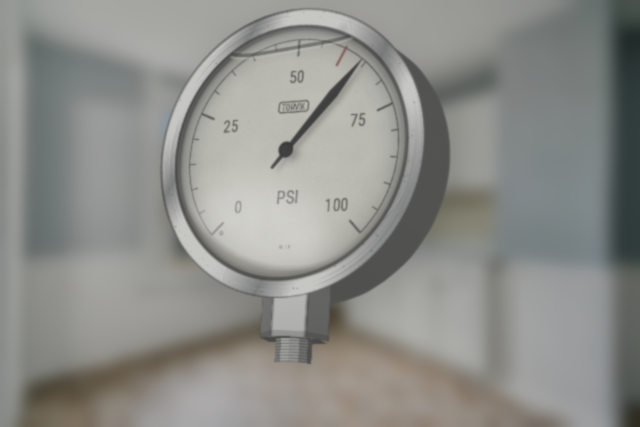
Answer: 65 psi
